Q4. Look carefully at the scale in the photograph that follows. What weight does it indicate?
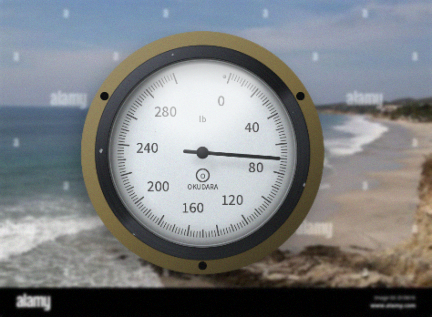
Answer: 70 lb
